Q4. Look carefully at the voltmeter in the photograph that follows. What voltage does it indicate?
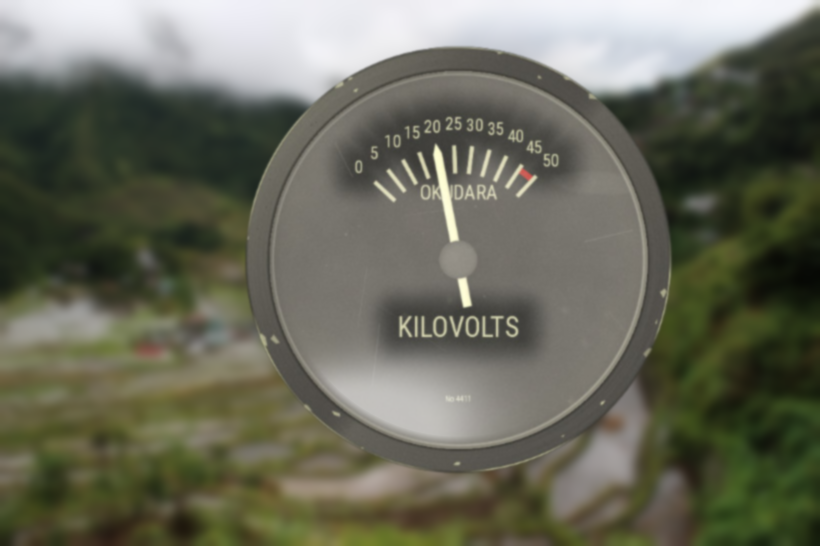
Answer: 20 kV
